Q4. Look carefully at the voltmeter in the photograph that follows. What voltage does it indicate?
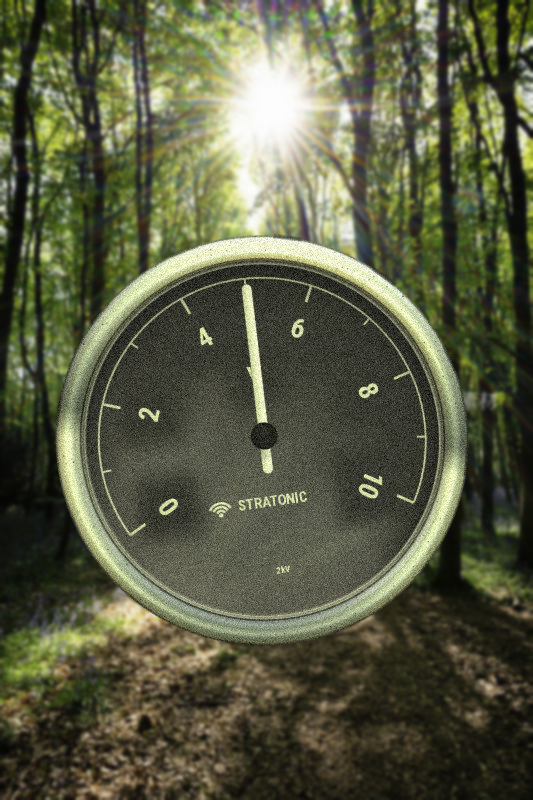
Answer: 5 V
